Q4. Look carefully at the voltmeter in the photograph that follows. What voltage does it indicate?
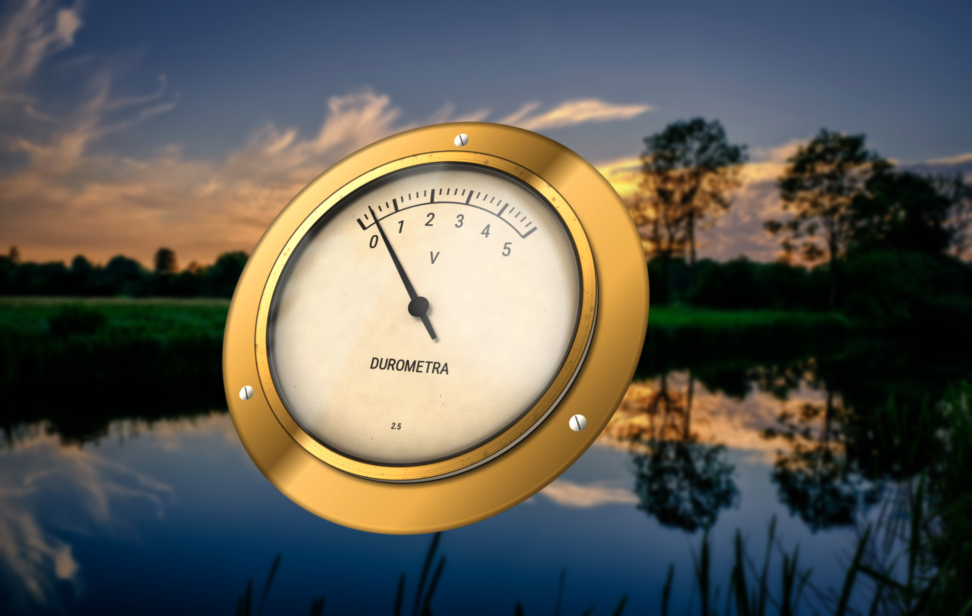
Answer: 0.4 V
